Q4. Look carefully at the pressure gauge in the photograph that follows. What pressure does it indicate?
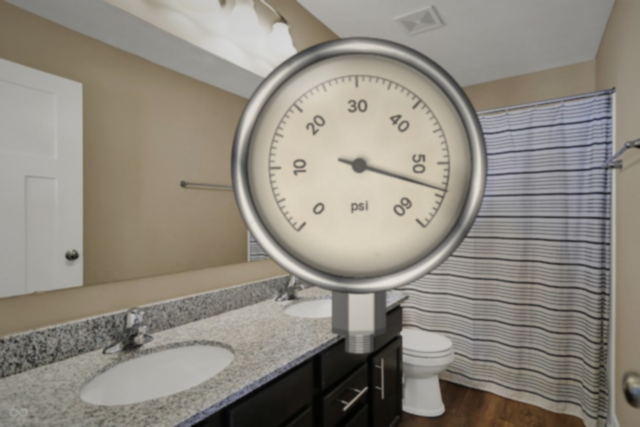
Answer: 54 psi
